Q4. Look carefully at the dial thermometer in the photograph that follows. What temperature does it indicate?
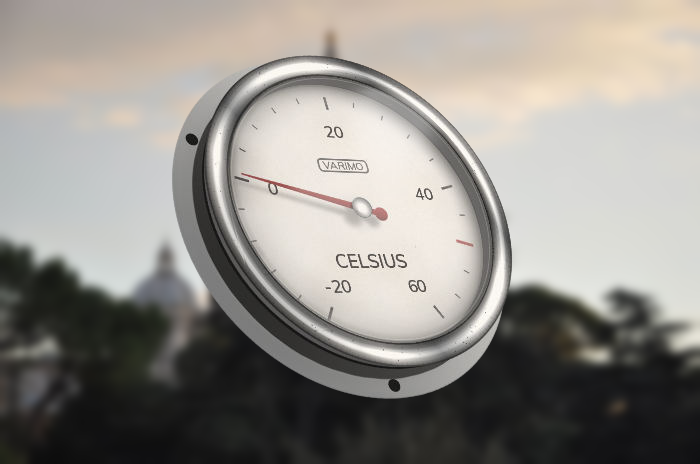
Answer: 0 °C
